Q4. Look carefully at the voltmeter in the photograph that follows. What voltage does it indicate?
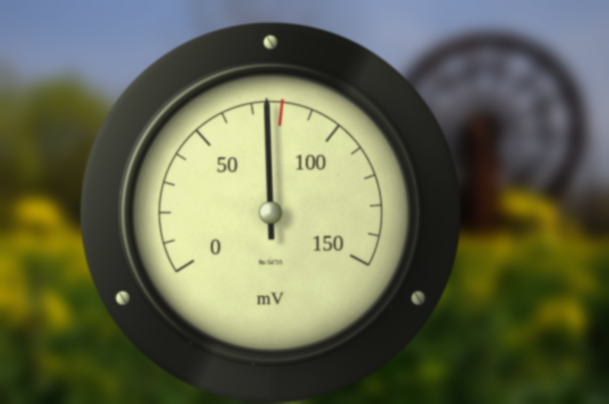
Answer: 75 mV
